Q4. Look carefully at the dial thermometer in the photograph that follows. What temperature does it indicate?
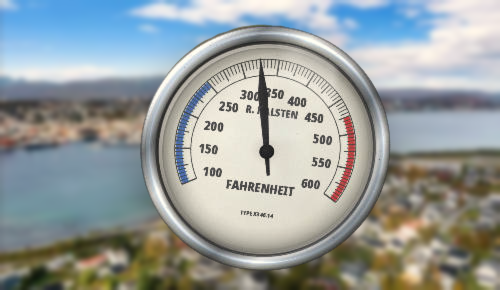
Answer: 325 °F
